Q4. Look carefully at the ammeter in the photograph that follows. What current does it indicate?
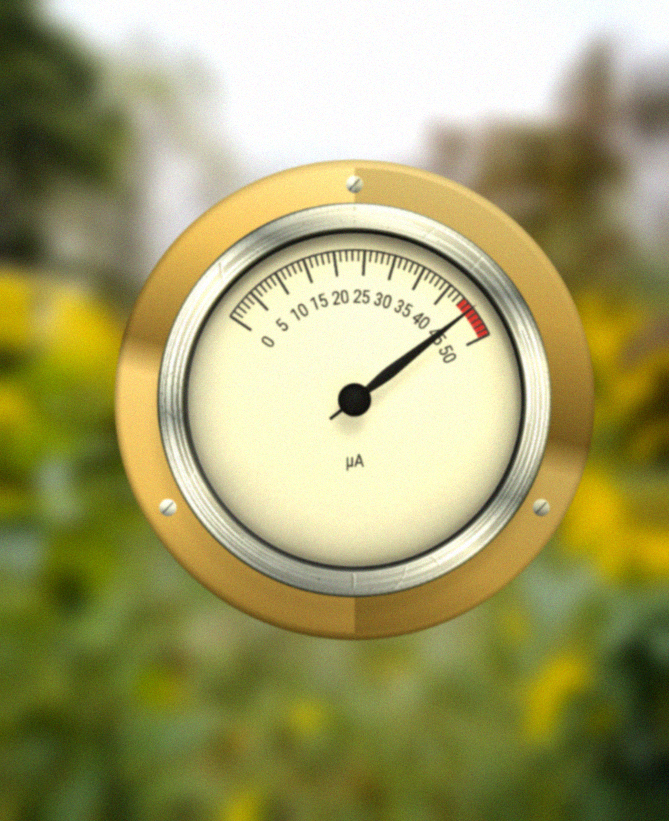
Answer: 45 µA
